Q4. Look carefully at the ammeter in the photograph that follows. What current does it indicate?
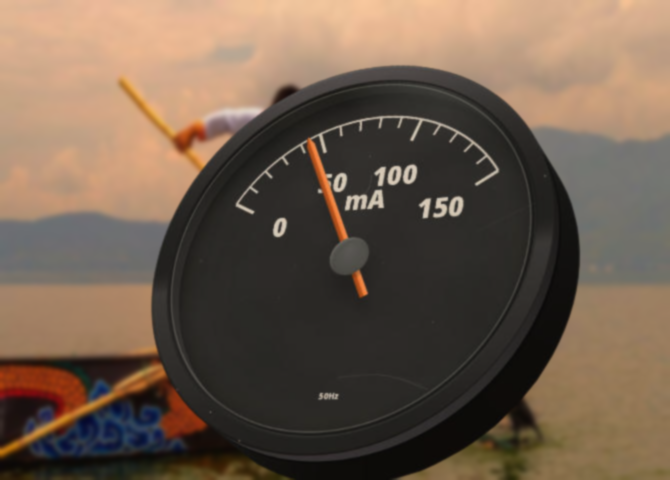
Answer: 45 mA
